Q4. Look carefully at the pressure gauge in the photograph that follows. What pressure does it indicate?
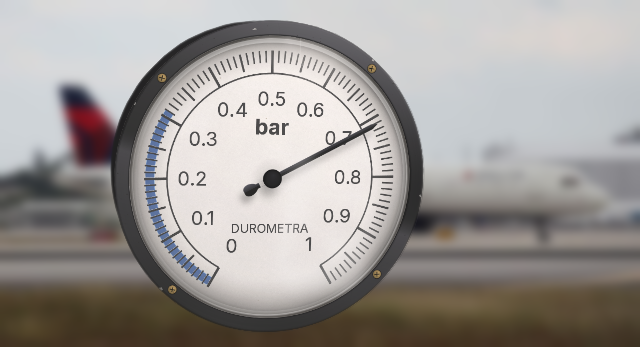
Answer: 0.71 bar
